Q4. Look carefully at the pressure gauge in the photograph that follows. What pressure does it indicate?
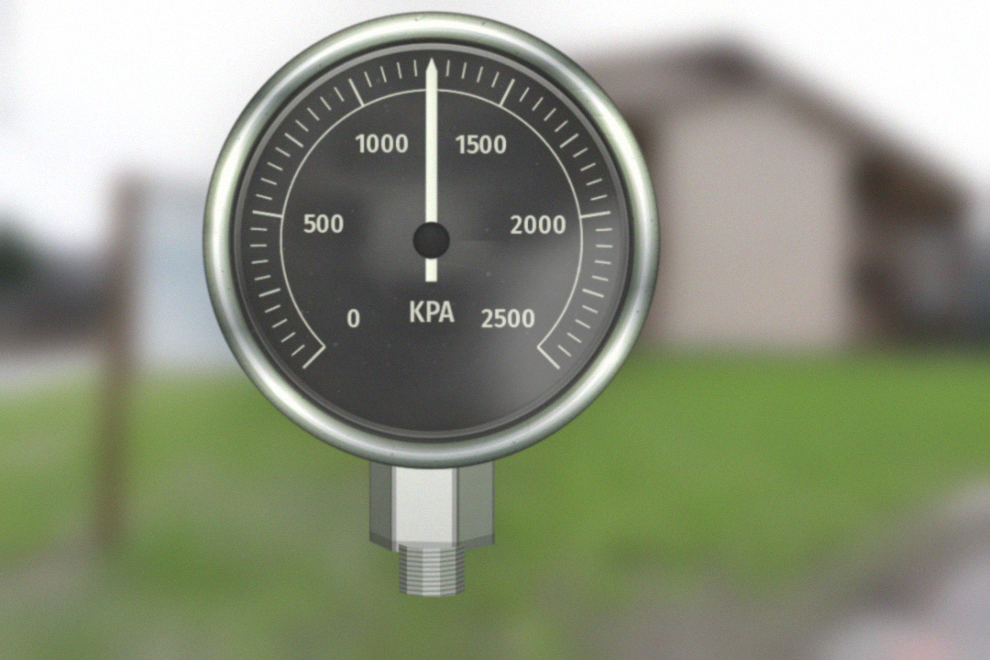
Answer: 1250 kPa
